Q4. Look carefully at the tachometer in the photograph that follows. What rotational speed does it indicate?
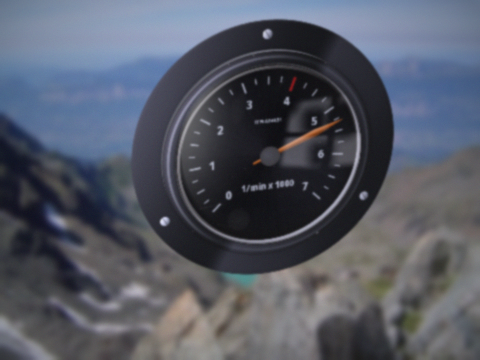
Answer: 5250 rpm
